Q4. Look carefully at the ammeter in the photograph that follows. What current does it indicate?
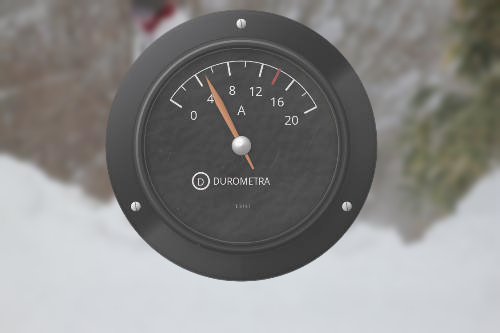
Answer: 5 A
